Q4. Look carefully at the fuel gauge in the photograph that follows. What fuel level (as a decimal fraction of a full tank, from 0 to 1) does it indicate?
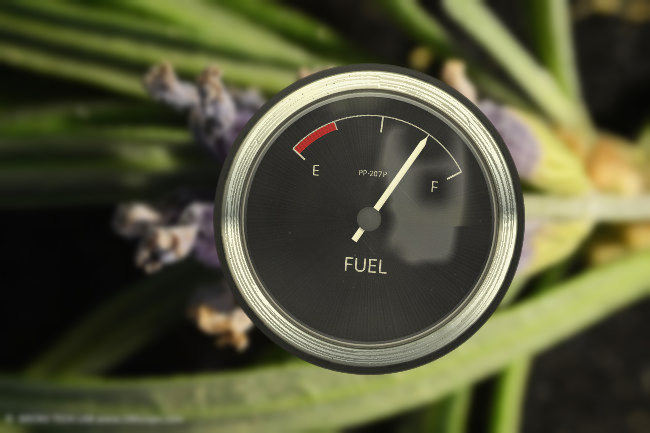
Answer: 0.75
